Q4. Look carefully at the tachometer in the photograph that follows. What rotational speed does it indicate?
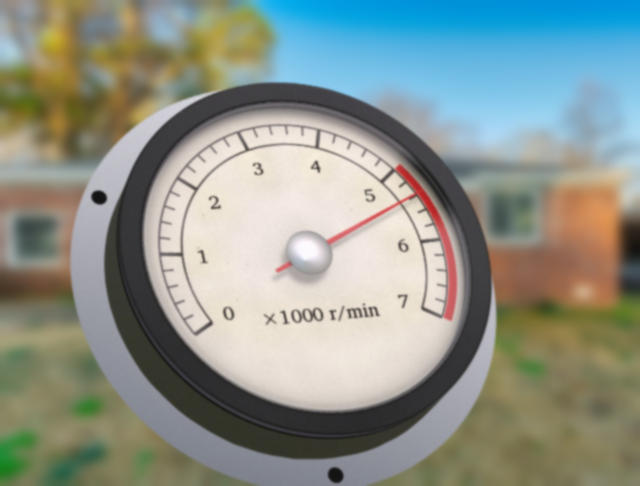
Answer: 5400 rpm
